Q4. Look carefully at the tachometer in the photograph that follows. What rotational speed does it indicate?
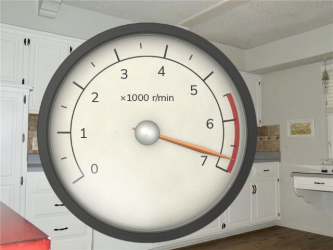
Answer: 6750 rpm
